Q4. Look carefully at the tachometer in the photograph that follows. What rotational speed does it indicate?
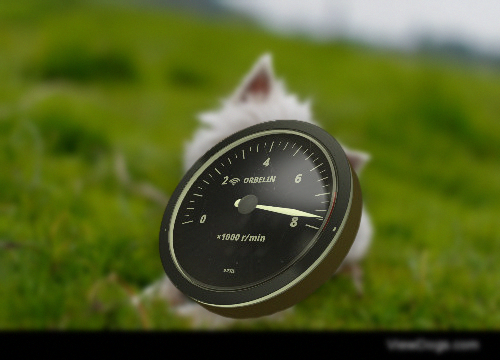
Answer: 7750 rpm
